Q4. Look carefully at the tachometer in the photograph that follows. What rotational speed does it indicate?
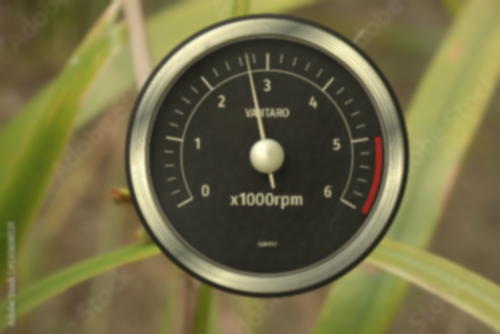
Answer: 2700 rpm
